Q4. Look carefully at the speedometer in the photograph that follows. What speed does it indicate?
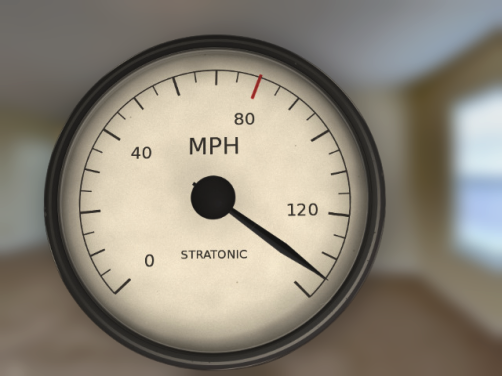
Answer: 135 mph
